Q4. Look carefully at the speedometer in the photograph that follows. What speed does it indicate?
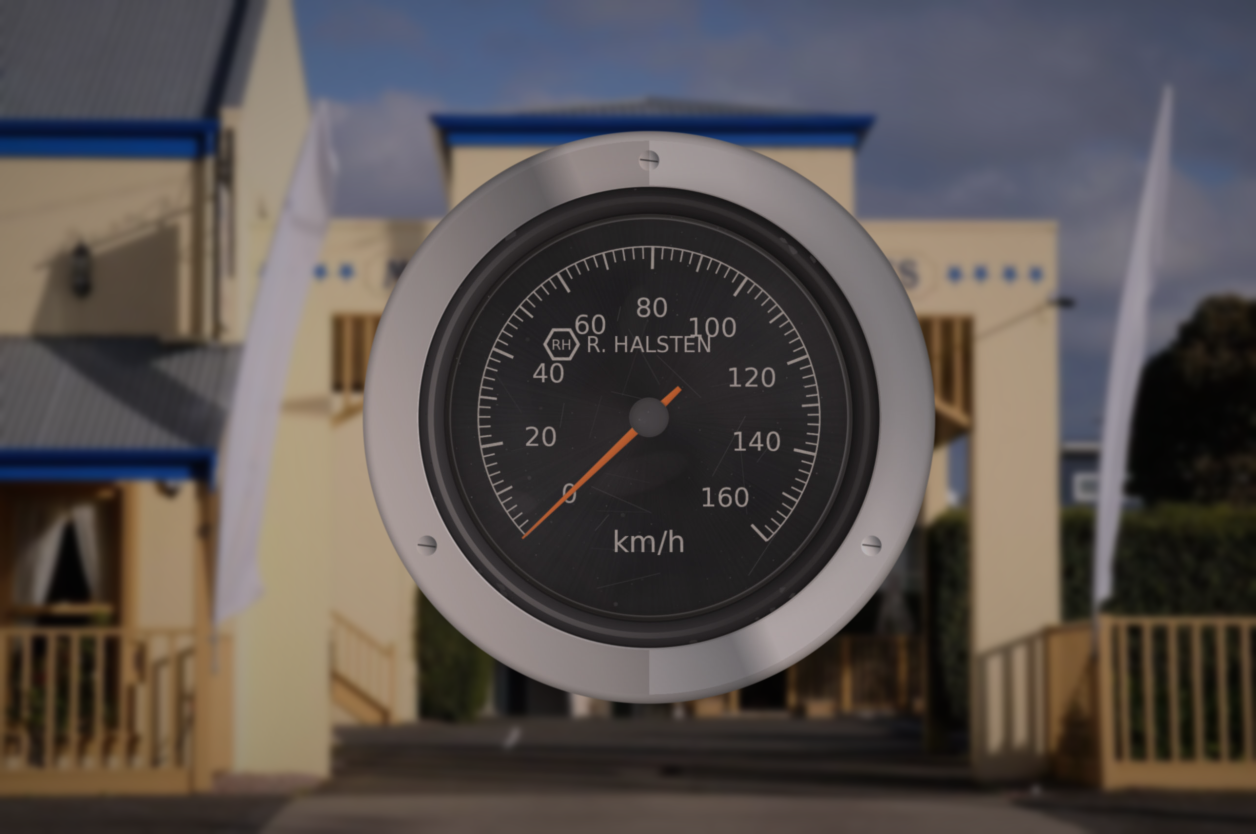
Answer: 0 km/h
